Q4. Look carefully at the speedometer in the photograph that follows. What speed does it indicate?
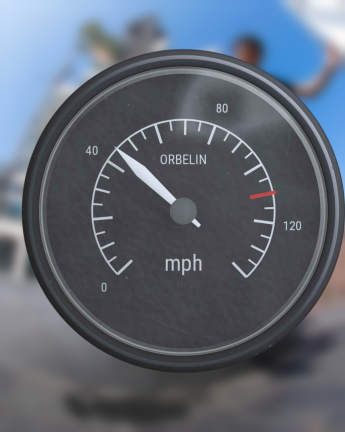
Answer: 45 mph
